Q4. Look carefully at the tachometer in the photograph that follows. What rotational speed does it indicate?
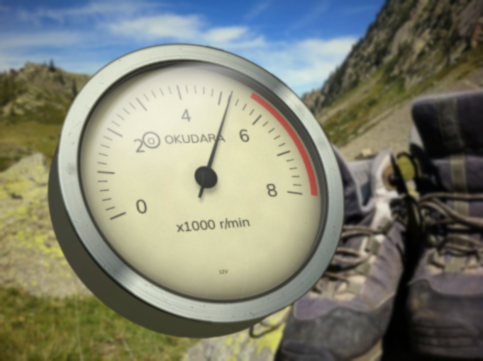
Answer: 5200 rpm
